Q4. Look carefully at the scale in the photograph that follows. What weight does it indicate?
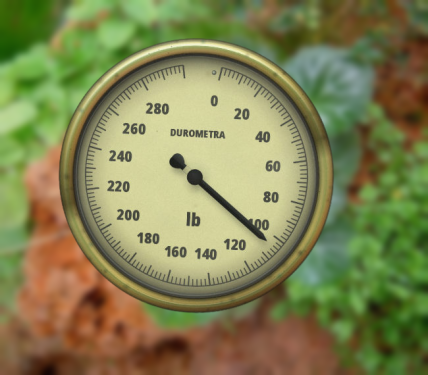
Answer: 104 lb
